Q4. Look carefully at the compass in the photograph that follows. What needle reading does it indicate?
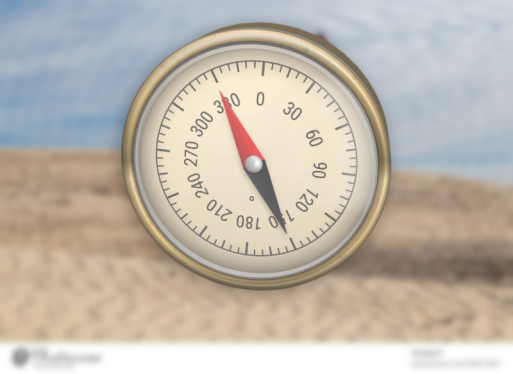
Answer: 330 °
